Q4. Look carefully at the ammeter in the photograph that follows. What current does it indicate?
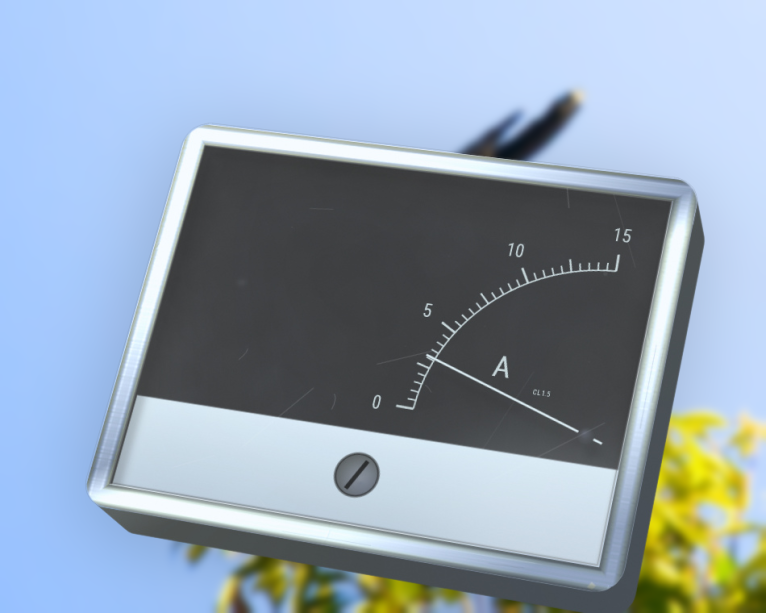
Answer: 3 A
